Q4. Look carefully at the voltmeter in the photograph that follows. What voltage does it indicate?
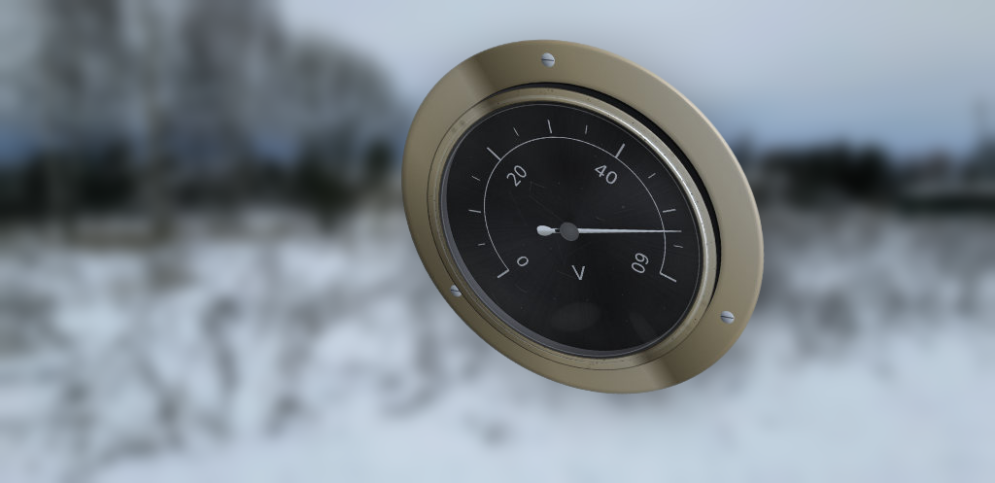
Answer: 52.5 V
